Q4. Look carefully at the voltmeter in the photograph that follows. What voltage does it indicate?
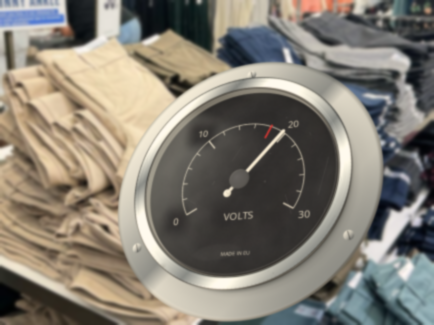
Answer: 20 V
